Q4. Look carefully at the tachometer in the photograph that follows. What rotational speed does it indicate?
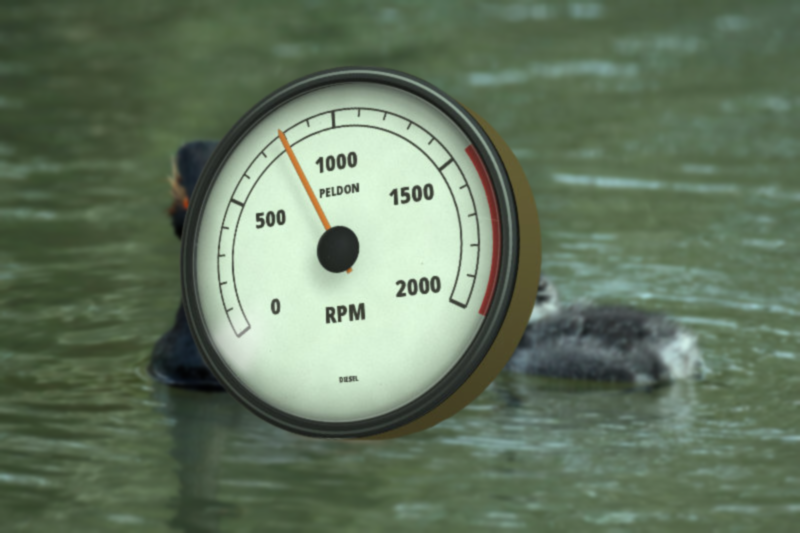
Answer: 800 rpm
